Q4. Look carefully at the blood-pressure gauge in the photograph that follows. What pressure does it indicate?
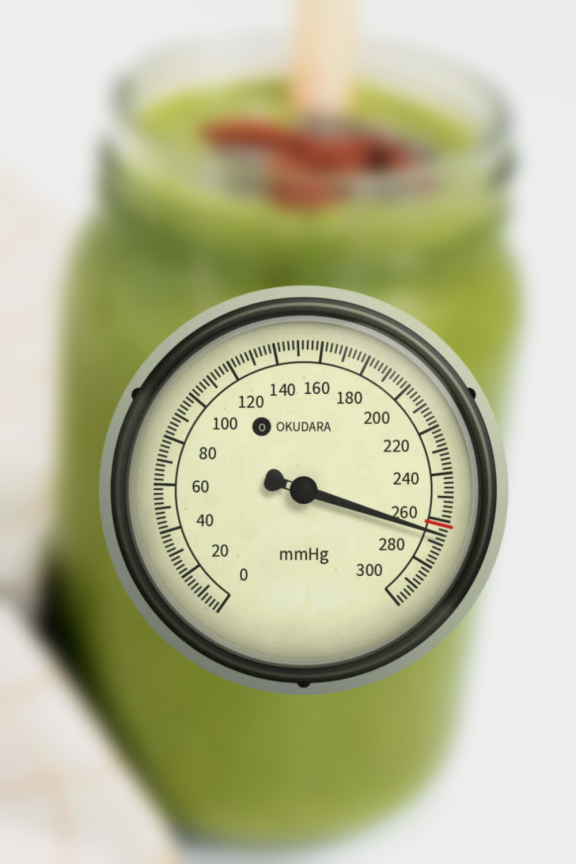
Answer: 266 mmHg
